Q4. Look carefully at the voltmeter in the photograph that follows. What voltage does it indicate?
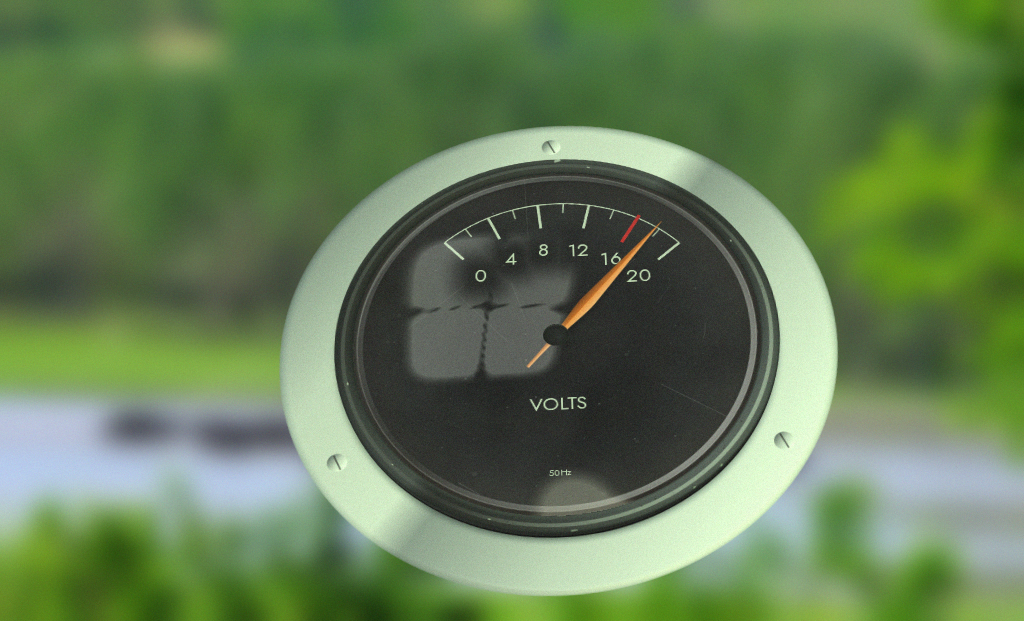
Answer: 18 V
